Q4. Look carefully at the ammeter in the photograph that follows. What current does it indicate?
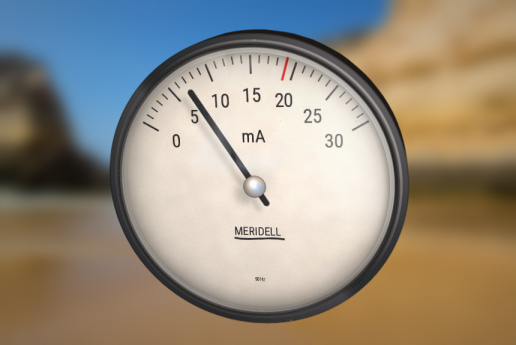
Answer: 7 mA
